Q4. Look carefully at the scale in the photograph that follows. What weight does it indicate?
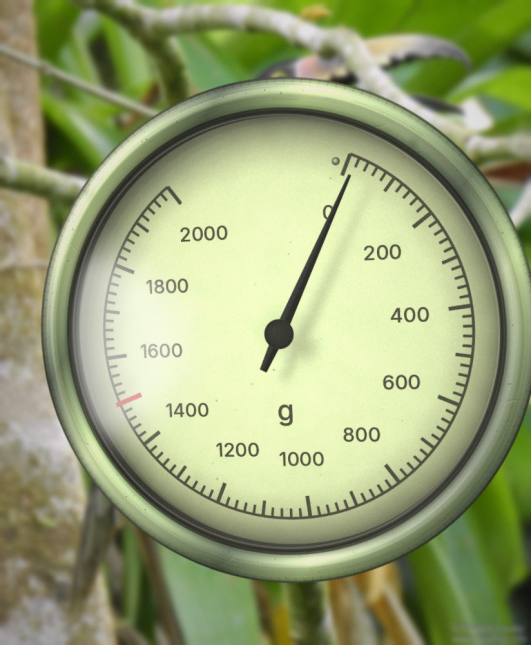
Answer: 20 g
